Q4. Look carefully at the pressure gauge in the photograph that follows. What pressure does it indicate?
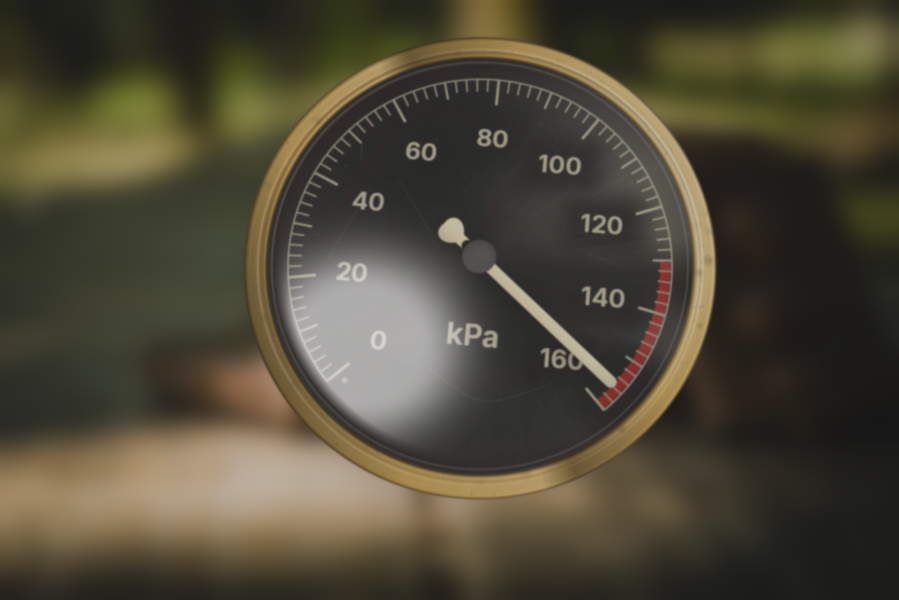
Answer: 156 kPa
